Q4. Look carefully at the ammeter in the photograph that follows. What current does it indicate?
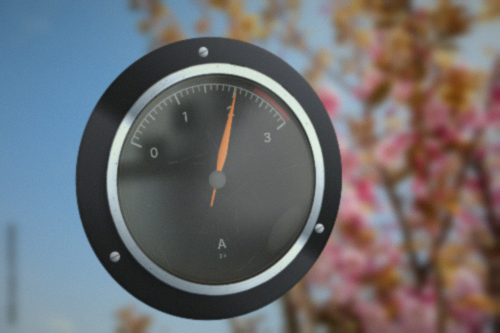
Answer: 2 A
